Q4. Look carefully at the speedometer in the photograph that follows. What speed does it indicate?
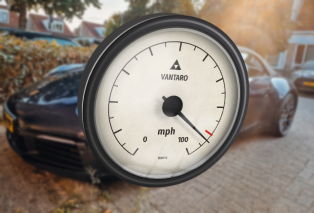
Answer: 92.5 mph
